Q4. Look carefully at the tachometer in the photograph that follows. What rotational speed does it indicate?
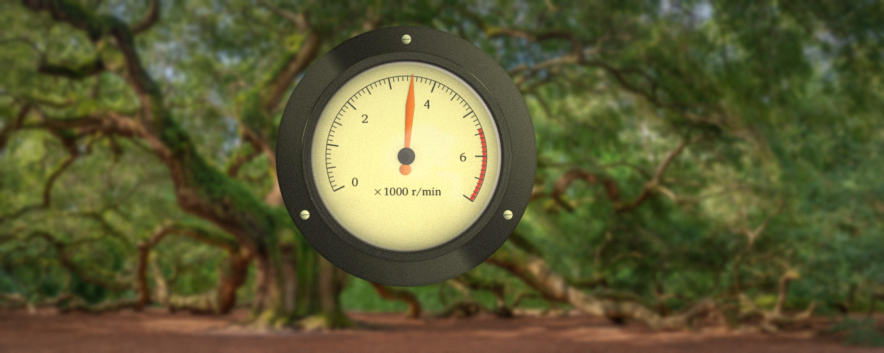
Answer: 3500 rpm
